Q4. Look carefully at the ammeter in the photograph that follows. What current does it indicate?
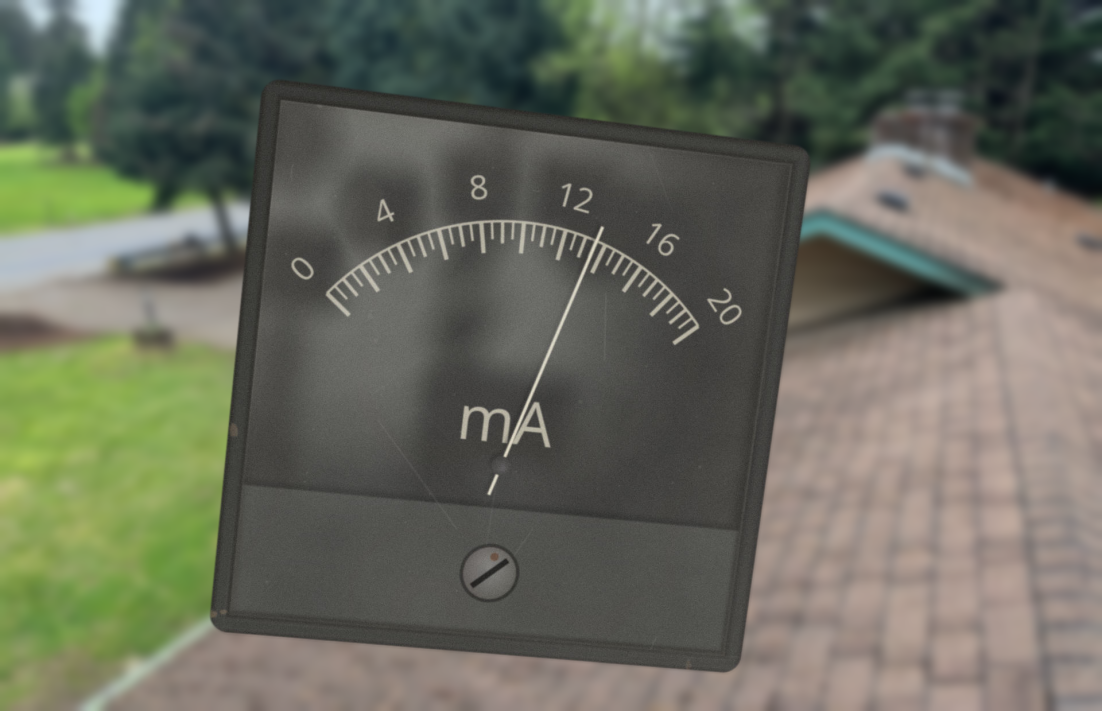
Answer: 13.5 mA
